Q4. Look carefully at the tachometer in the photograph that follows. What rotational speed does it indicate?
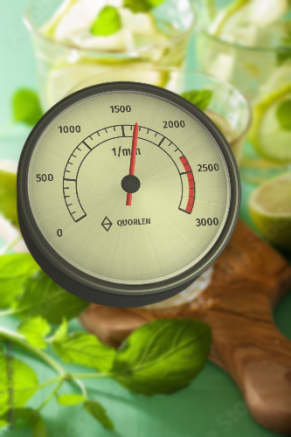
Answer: 1650 rpm
